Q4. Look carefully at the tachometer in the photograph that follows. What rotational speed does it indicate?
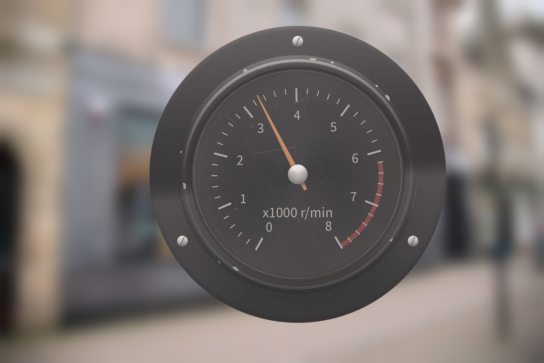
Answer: 3300 rpm
